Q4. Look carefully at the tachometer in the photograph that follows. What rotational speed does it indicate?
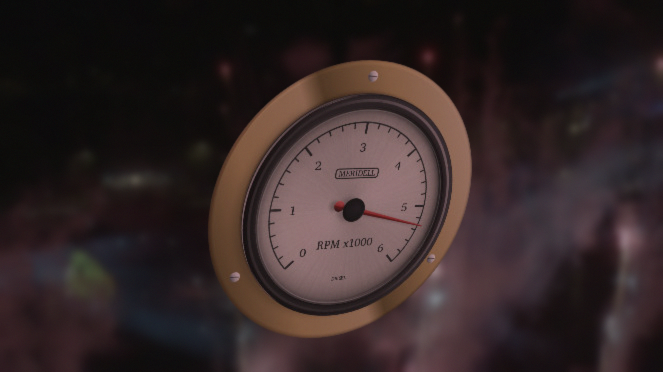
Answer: 5300 rpm
